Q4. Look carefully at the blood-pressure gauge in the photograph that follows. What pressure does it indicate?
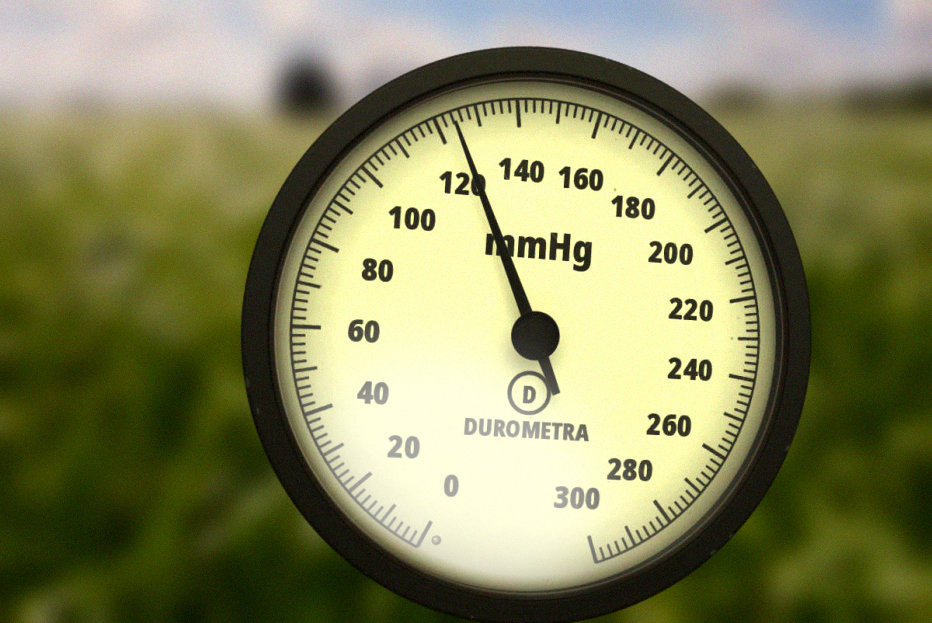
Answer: 124 mmHg
